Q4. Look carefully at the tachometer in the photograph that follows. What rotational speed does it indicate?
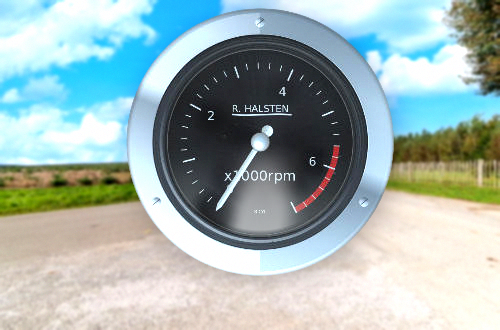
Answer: 0 rpm
